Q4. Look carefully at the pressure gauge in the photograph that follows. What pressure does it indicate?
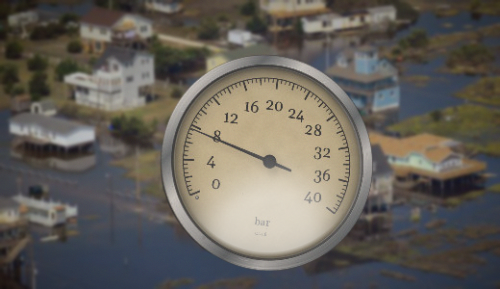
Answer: 7.5 bar
